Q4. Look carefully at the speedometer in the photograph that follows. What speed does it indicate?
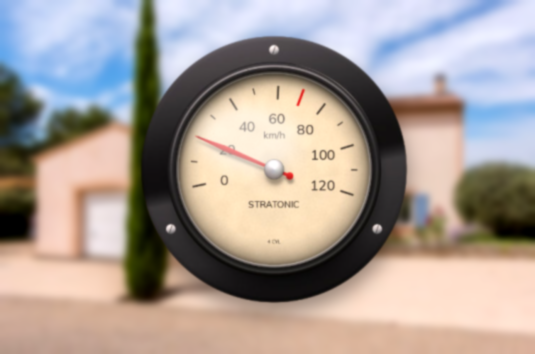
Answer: 20 km/h
